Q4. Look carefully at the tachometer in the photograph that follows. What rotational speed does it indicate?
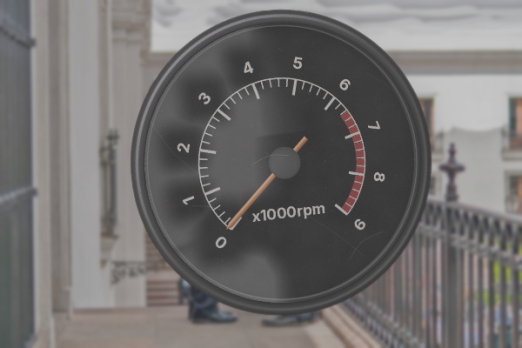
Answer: 100 rpm
